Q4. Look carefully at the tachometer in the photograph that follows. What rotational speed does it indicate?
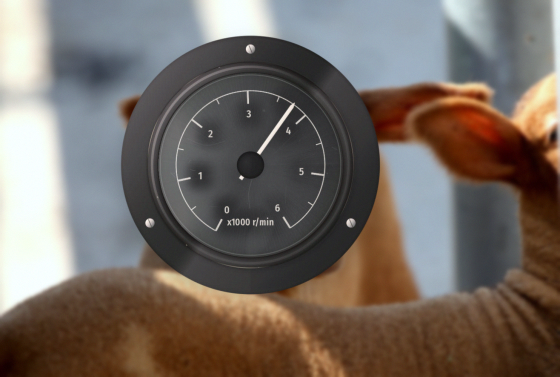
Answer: 3750 rpm
